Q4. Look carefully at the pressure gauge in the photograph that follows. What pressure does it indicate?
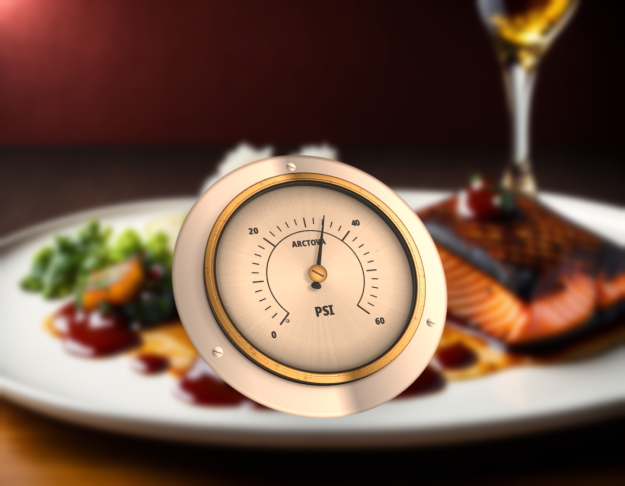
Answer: 34 psi
